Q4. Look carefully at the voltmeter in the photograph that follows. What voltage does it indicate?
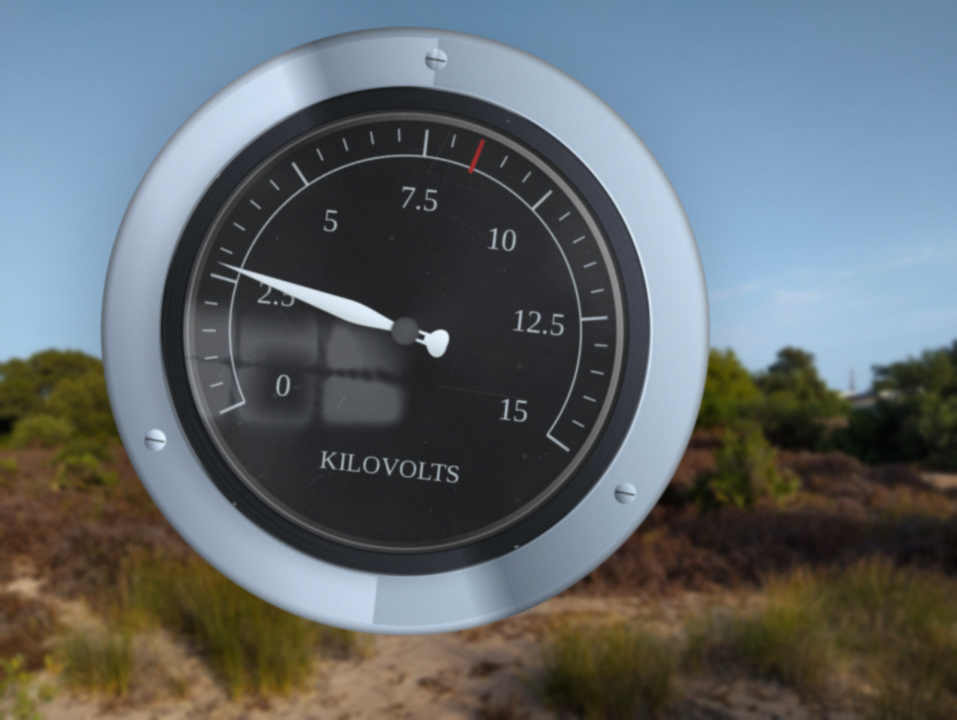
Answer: 2.75 kV
